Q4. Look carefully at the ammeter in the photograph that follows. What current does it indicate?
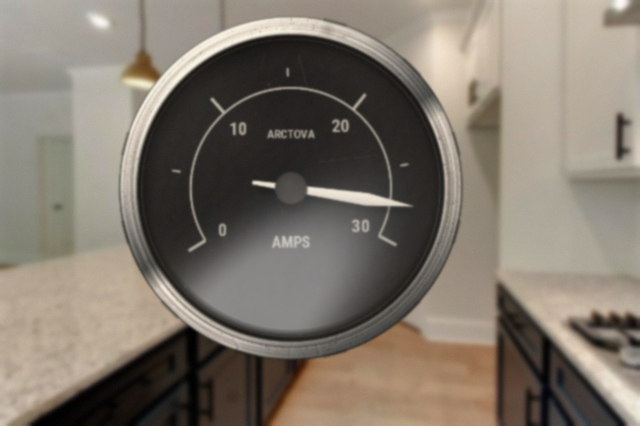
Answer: 27.5 A
